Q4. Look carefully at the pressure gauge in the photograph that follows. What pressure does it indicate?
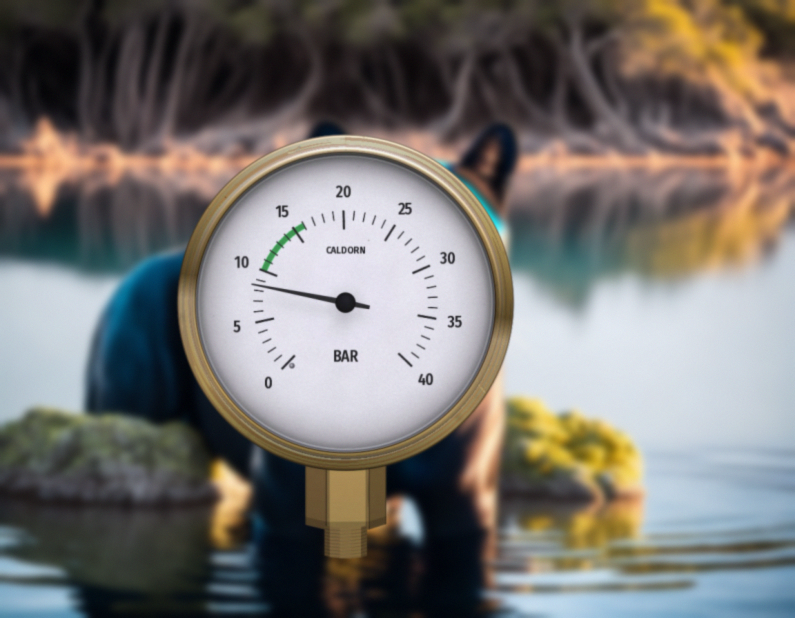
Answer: 8.5 bar
